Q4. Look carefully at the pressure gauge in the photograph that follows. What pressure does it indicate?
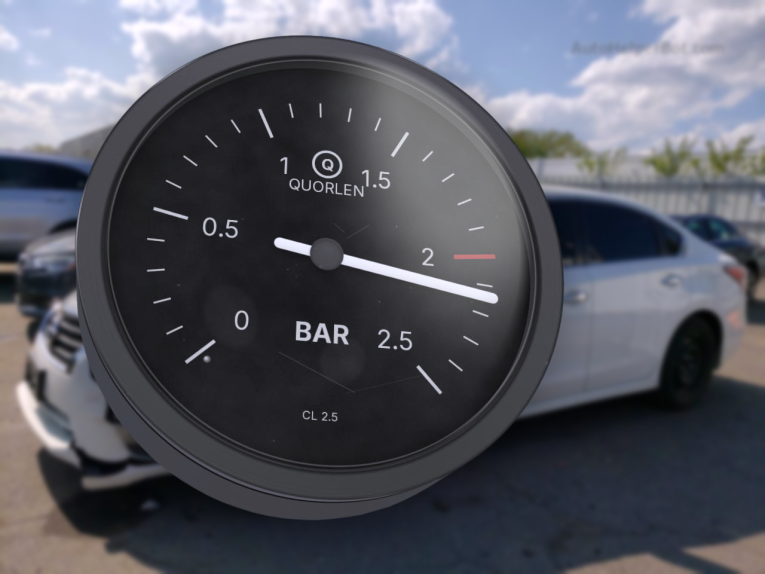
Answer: 2.15 bar
